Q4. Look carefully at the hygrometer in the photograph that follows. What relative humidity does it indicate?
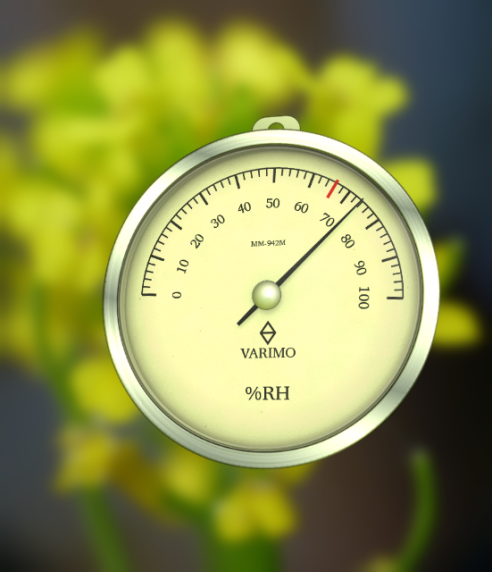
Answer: 74 %
